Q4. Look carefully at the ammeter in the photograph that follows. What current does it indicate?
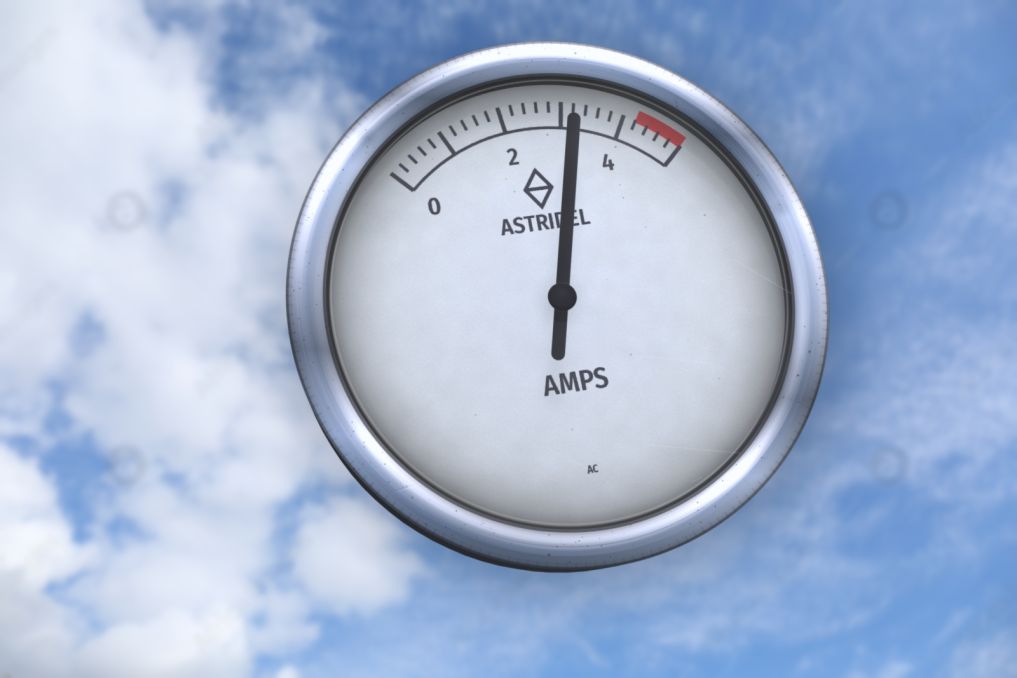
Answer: 3.2 A
